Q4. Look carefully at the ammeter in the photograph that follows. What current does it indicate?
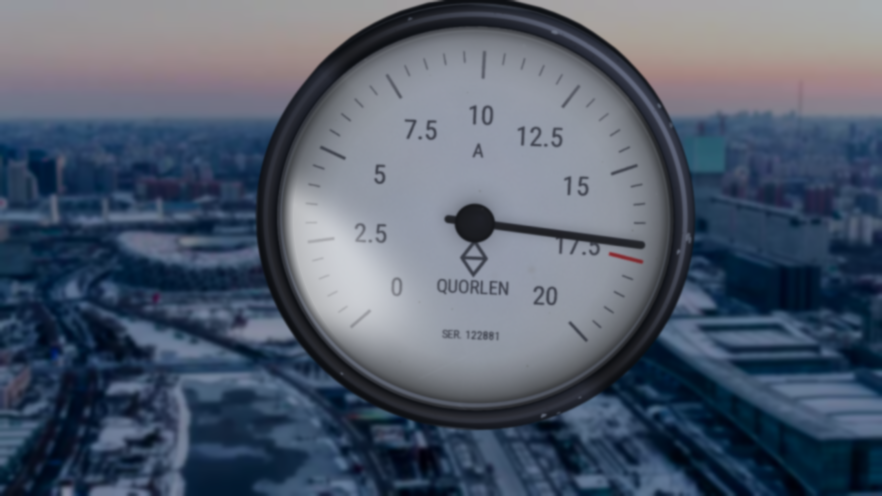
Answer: 17 A
